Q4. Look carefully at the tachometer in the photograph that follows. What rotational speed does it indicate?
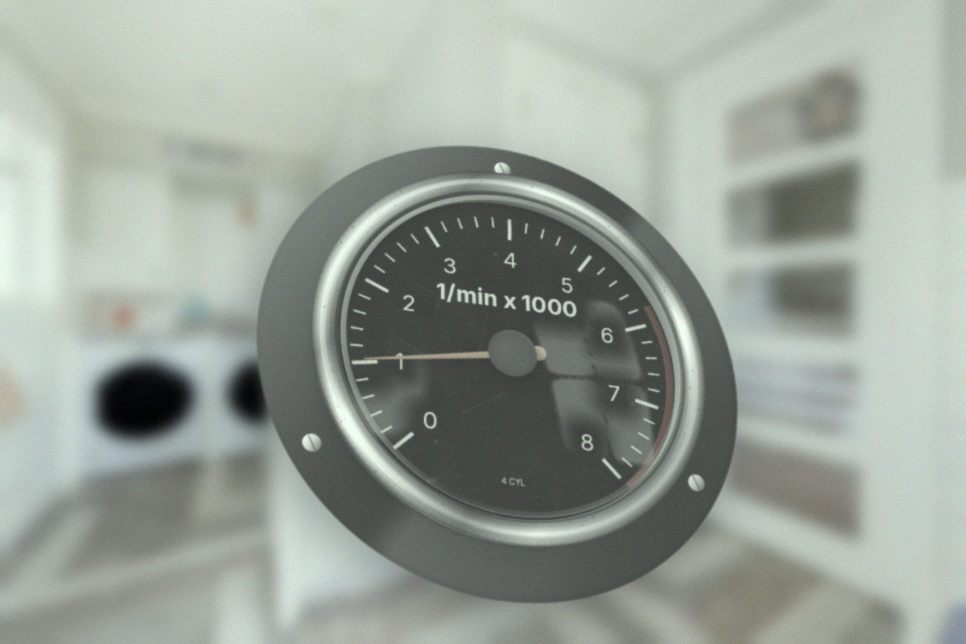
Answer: 1000 rpm
